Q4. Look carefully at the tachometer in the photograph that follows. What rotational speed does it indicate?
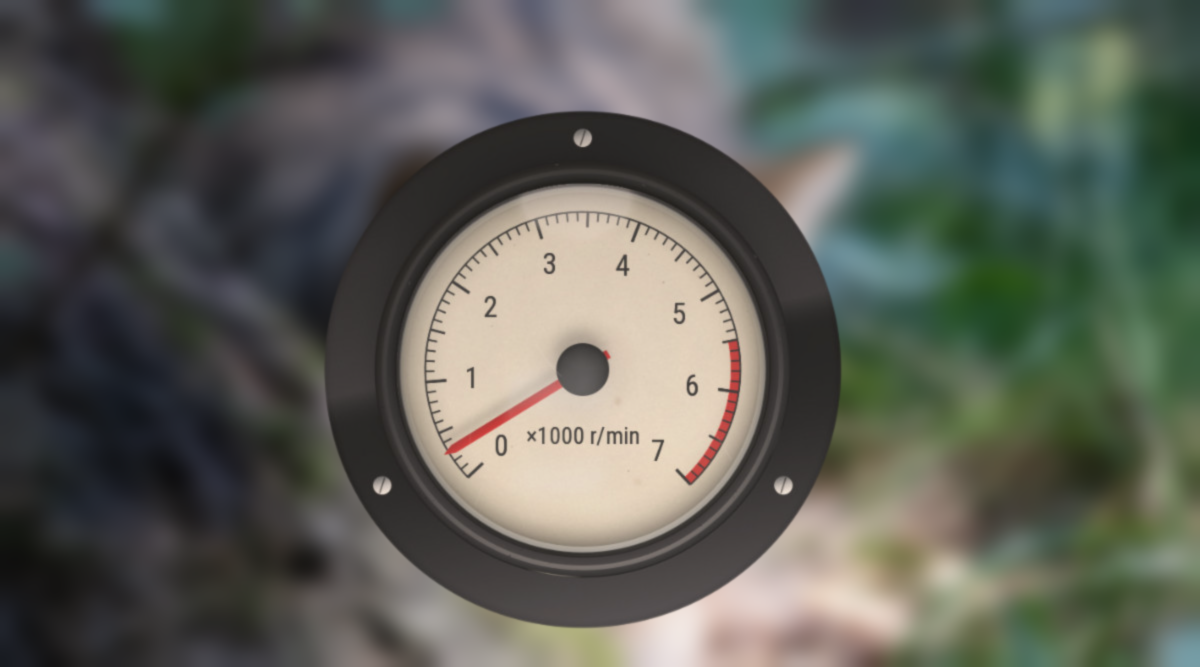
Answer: 300 rpm
